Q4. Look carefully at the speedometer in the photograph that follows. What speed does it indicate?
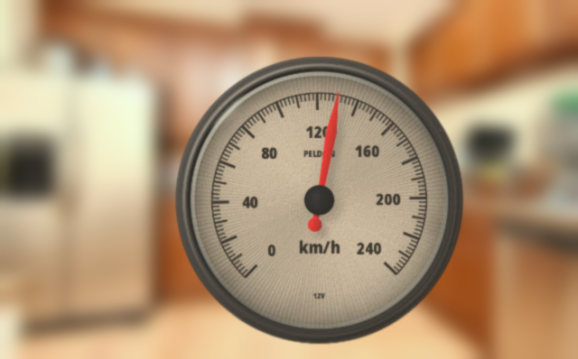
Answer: 130 km/h
